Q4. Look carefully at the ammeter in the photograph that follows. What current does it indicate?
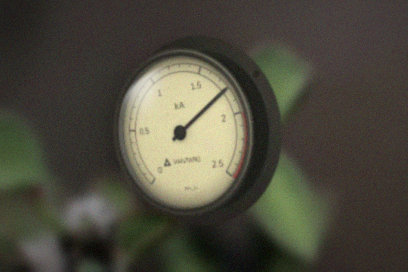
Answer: 1.8 kA
